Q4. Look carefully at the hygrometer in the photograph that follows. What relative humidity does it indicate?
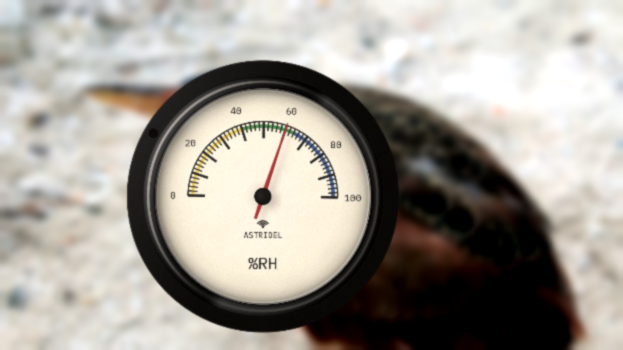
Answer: 60 %
